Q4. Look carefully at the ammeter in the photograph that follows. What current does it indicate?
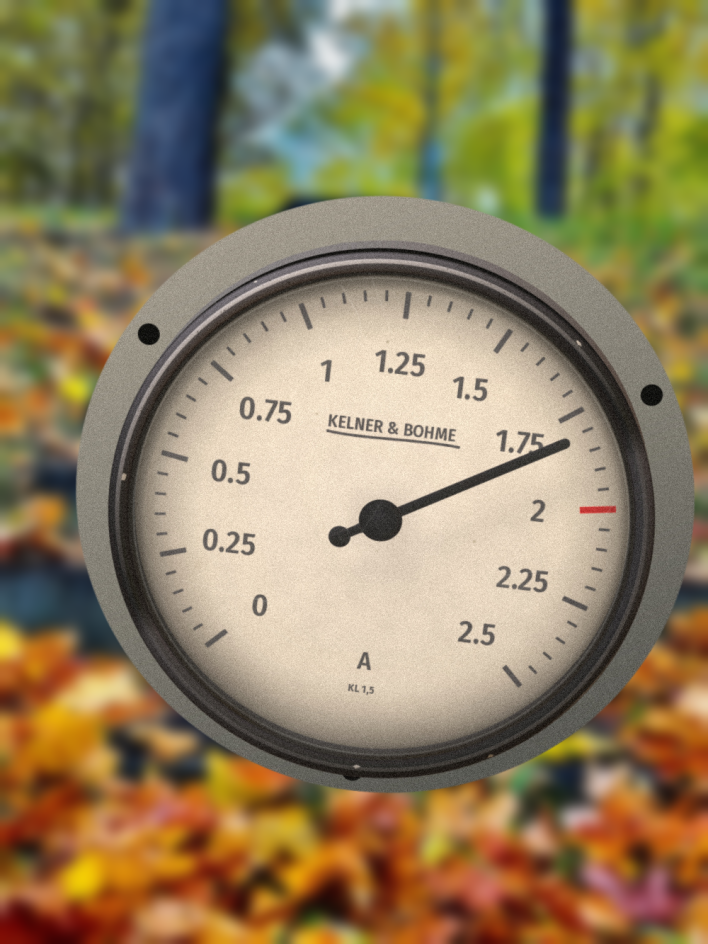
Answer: 1.8 A
